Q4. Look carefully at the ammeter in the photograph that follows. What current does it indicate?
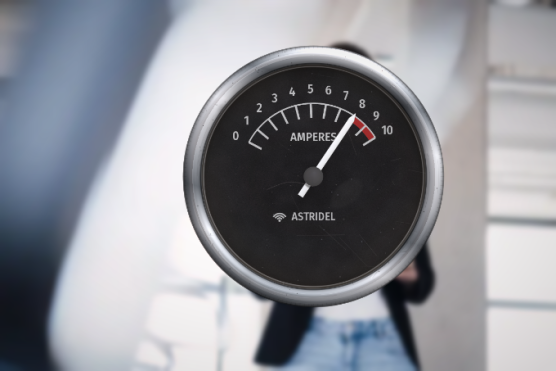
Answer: 8 A
